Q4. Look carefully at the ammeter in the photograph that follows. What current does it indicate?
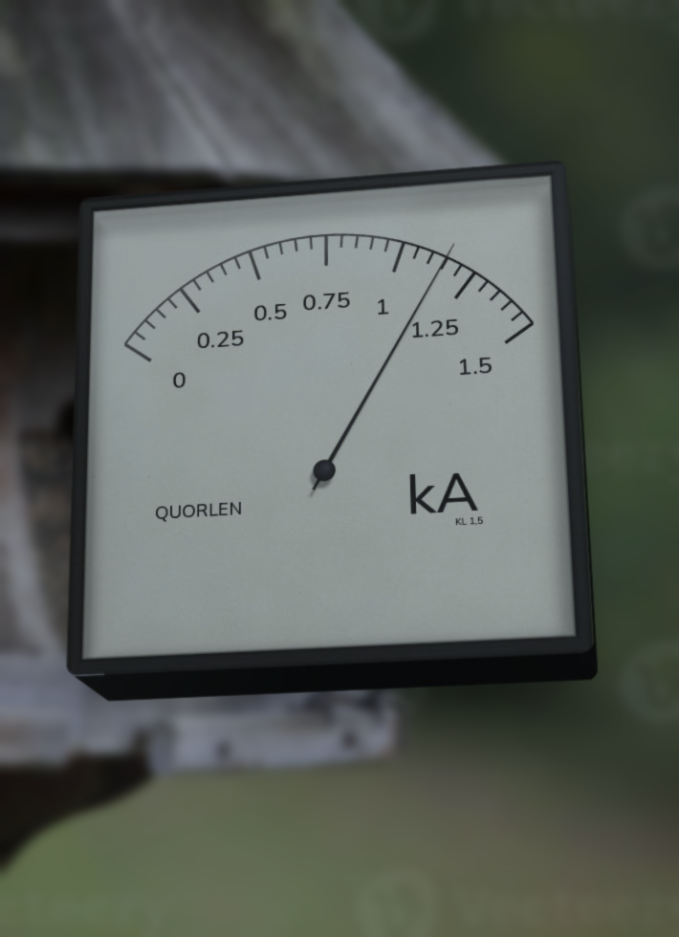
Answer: 1.15 kA
